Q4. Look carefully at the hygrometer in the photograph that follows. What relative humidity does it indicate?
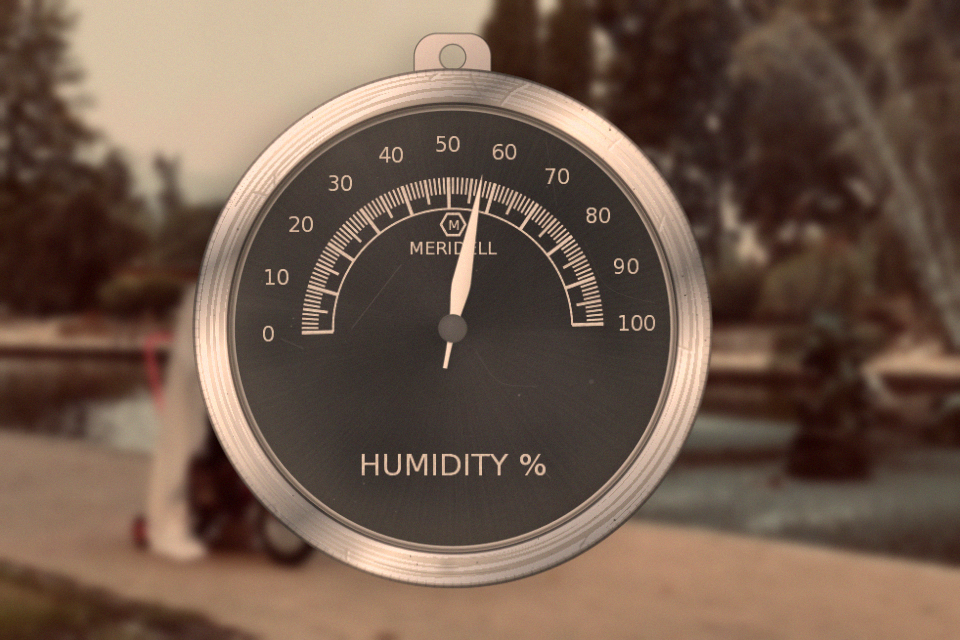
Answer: 57 %
